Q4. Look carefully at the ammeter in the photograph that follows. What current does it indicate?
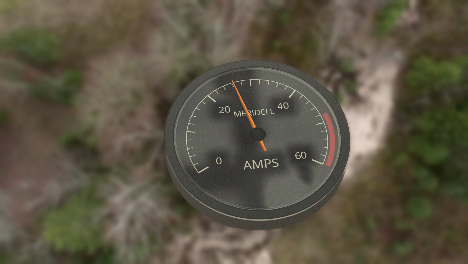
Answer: 26 A
